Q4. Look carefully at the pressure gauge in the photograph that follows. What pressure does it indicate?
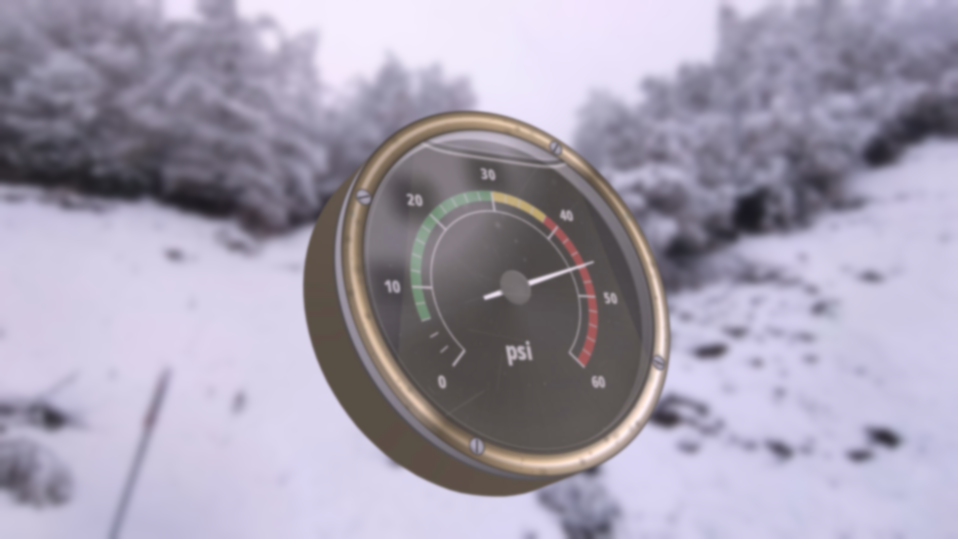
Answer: 46 psi
